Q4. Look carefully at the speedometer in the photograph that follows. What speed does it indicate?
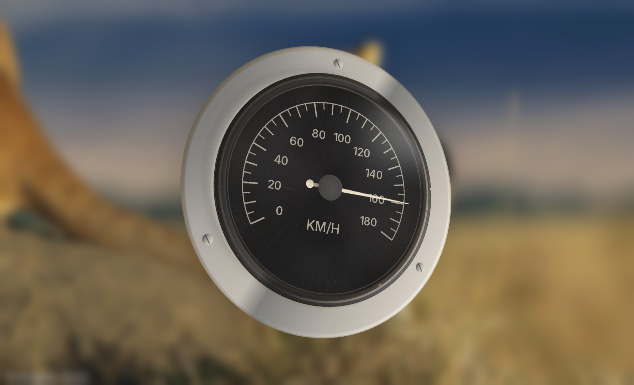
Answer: 160 km/h
